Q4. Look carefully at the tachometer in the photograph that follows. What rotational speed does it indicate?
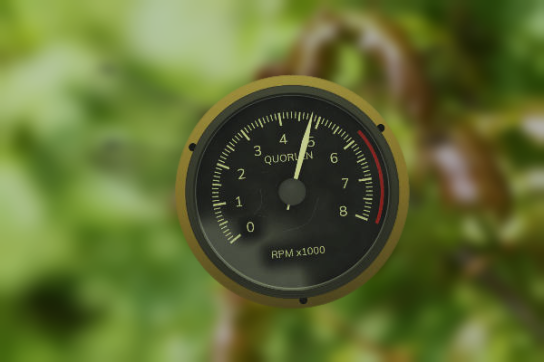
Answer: 4800 rpm
